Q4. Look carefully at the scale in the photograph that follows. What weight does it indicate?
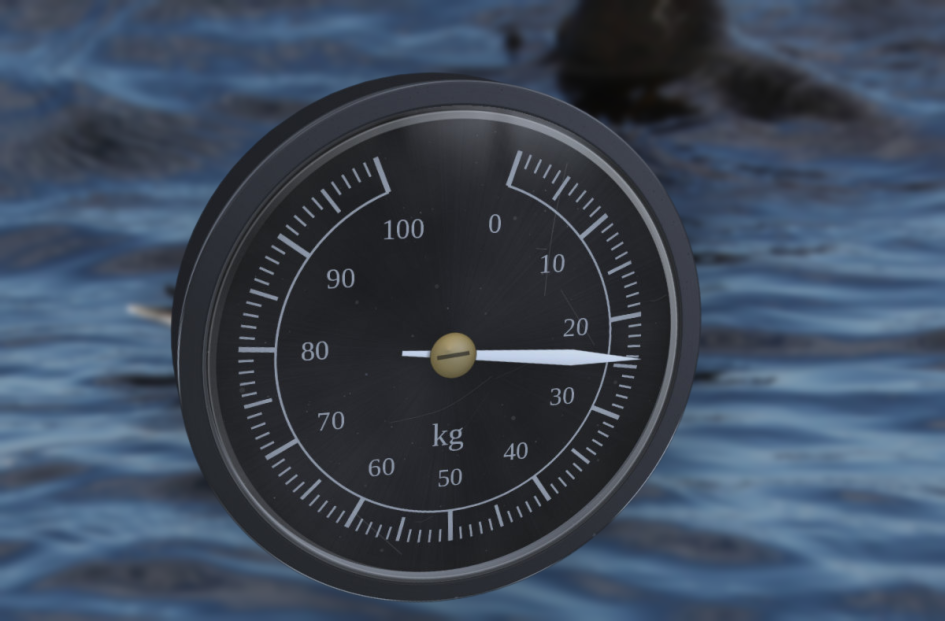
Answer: 24 kg
